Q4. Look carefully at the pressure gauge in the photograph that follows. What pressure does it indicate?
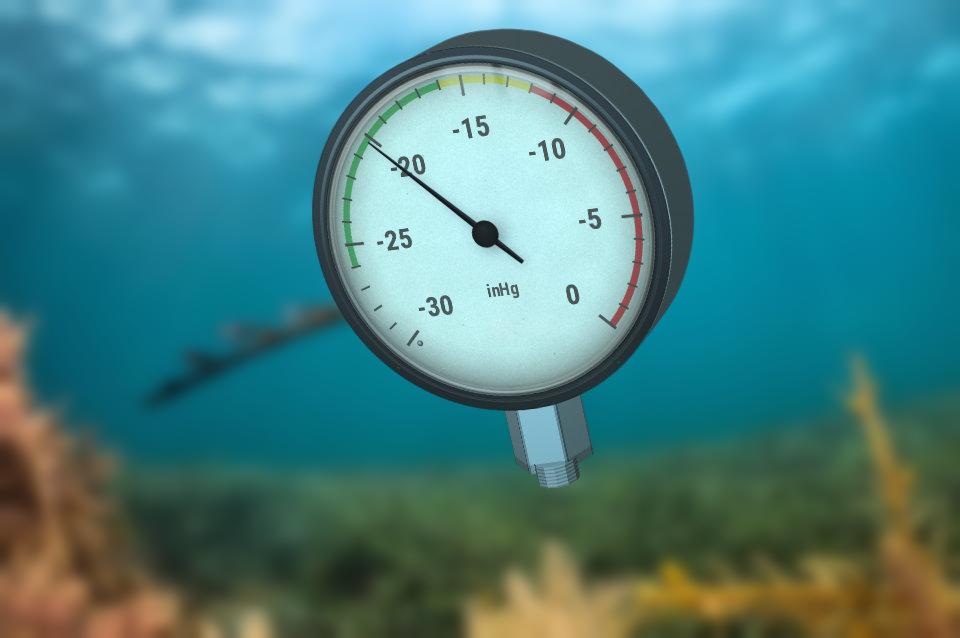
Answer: -20 inHg
